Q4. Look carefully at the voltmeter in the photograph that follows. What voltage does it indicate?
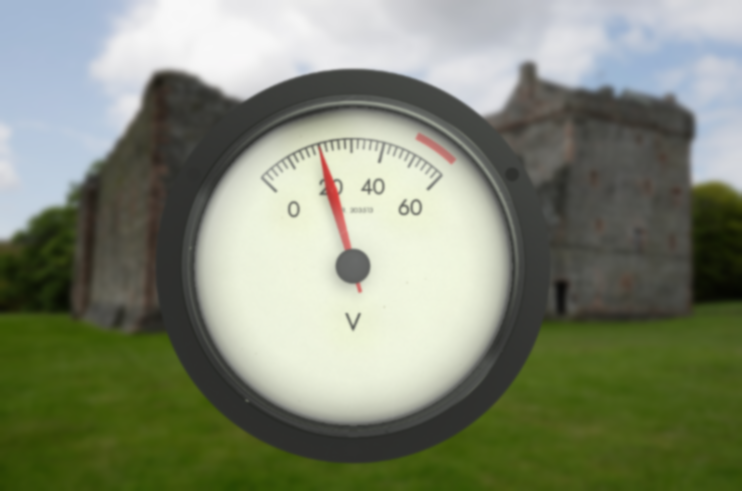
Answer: 20 V
